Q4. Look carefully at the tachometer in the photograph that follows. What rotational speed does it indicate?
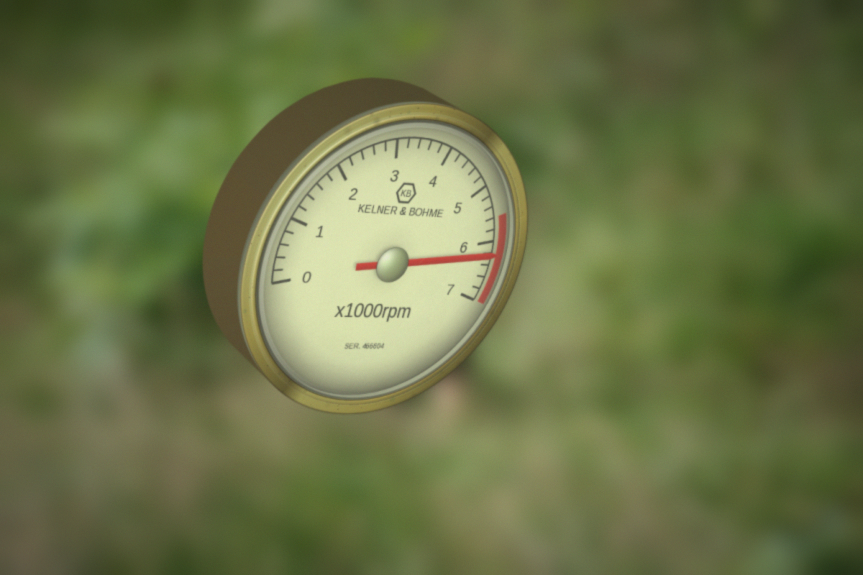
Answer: 6200 rpm
